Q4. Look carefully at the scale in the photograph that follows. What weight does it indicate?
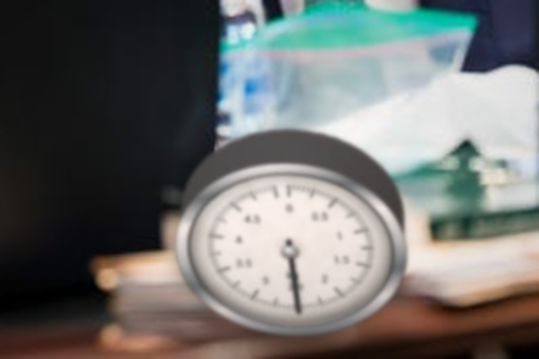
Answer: 2.5 kg
